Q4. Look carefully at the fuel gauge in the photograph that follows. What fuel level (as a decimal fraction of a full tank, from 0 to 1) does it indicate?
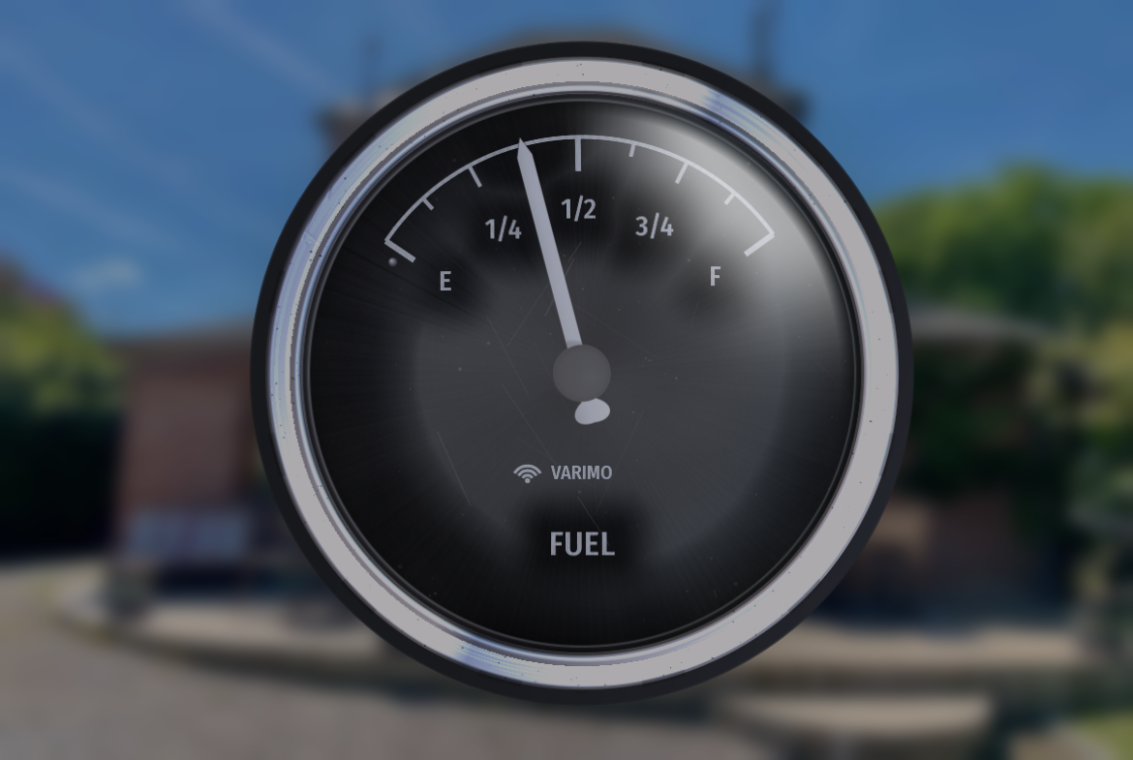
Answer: 0.375
